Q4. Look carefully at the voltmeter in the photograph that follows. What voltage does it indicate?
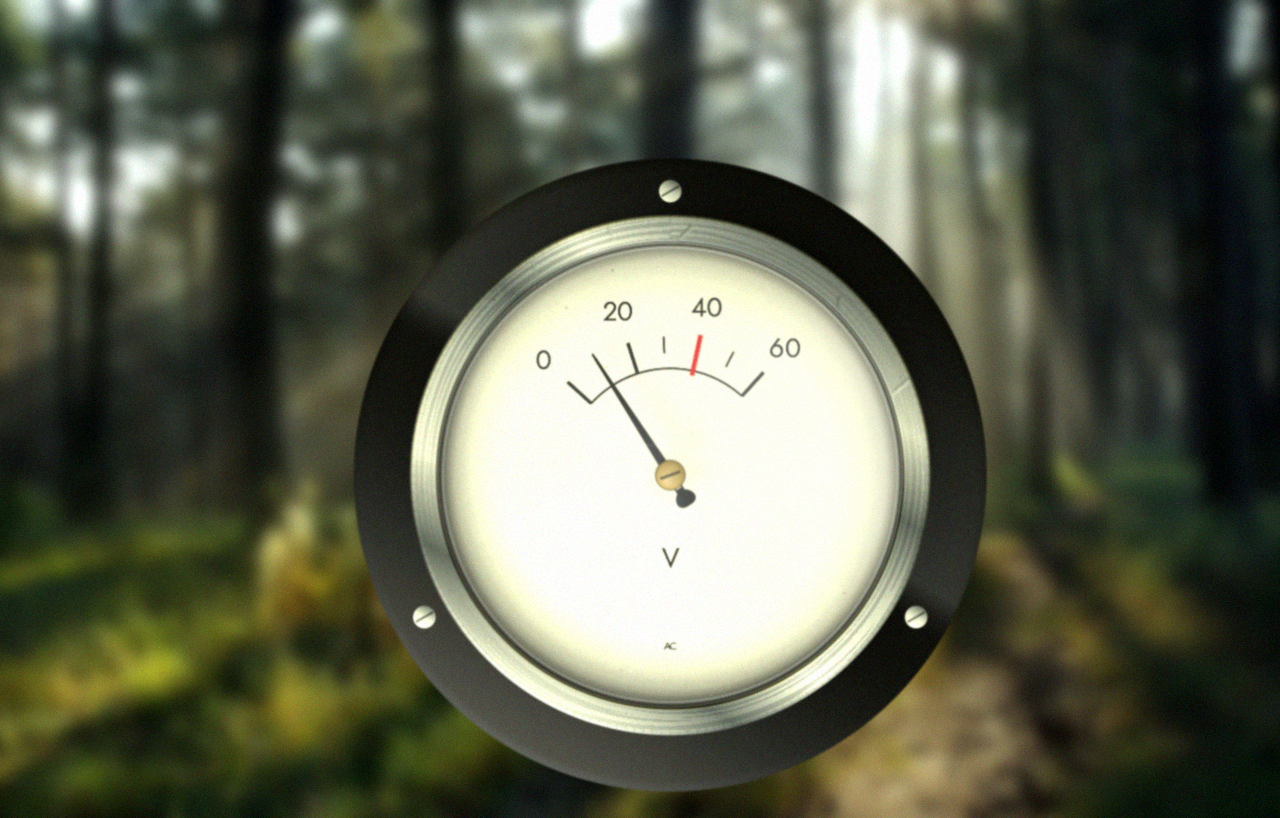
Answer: 10 V
